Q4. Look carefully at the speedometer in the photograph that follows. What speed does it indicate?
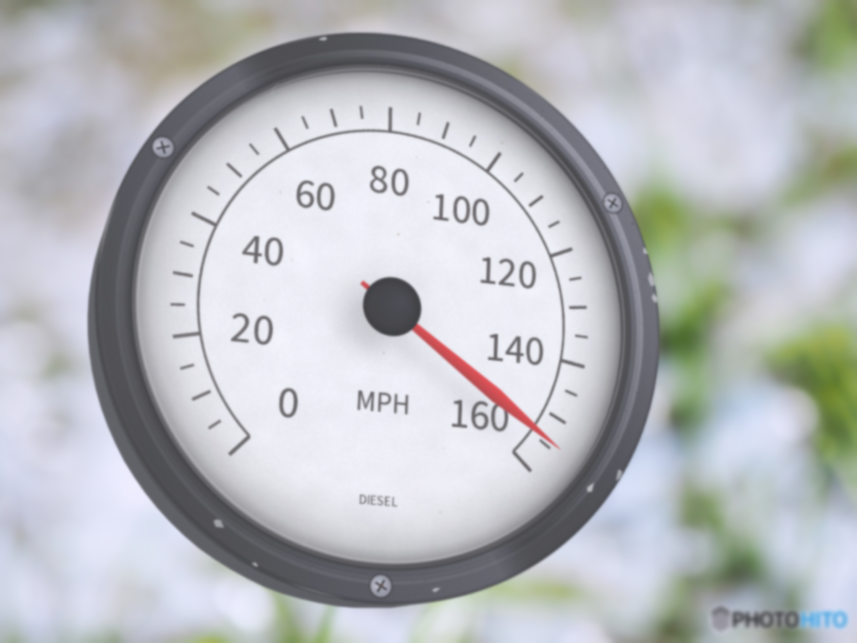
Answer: 155 mph
